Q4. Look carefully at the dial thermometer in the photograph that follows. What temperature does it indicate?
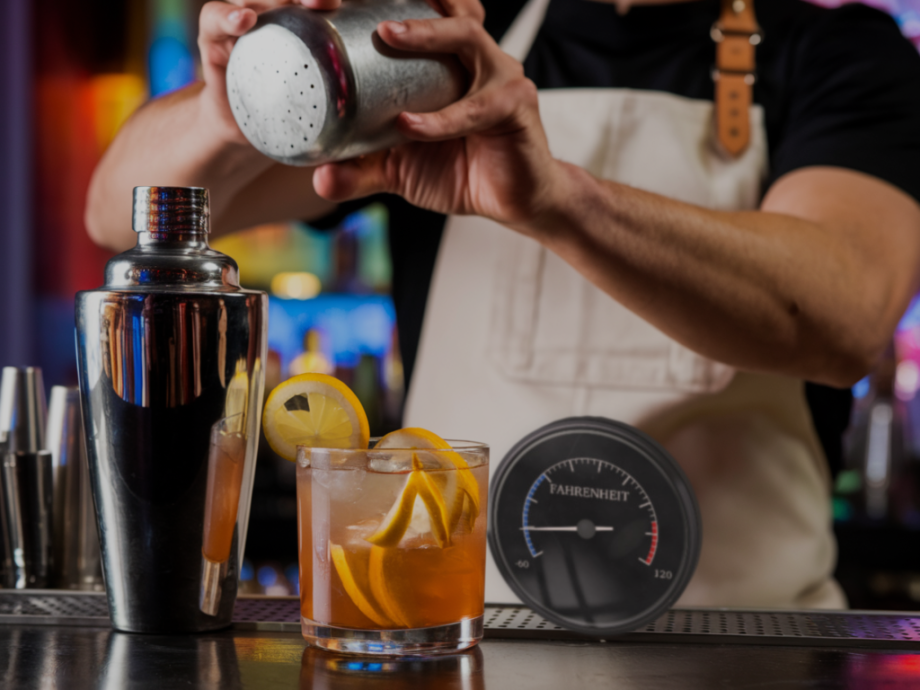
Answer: -40 °F
